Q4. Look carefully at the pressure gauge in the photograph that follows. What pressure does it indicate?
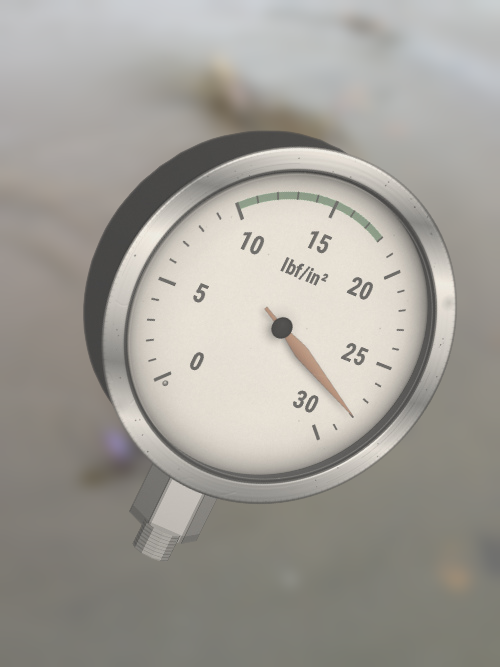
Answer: 28 psi
